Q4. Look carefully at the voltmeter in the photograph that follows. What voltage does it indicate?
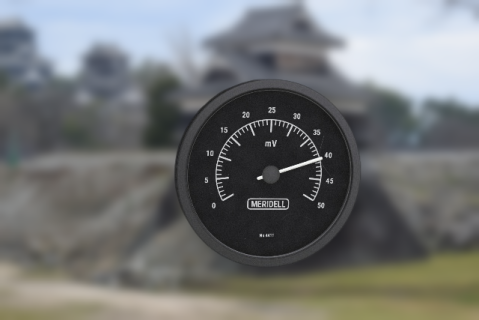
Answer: 40 mV
